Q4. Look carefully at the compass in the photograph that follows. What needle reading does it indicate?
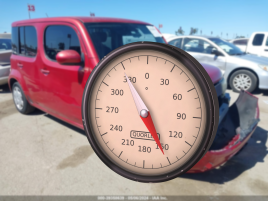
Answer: 150 °
